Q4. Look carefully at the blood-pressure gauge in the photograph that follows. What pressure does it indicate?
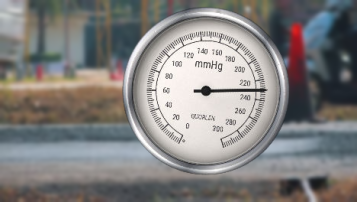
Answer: 230 mmHg
